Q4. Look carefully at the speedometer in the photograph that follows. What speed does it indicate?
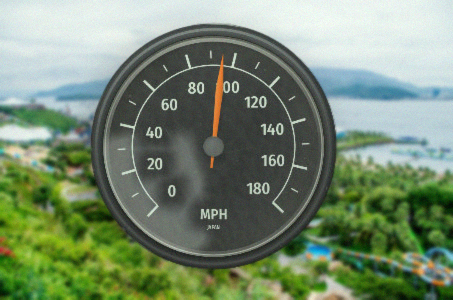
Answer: 95 mph
